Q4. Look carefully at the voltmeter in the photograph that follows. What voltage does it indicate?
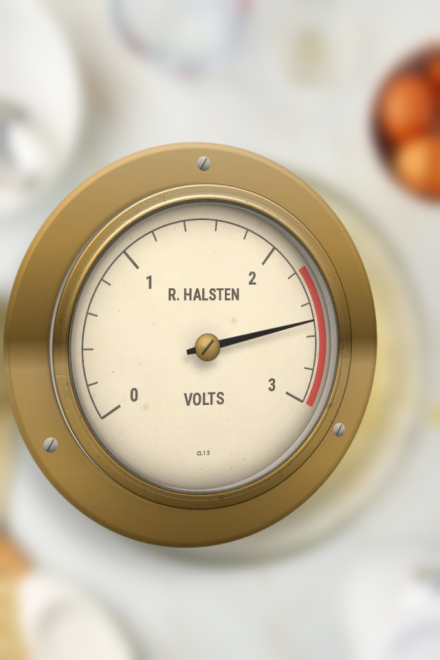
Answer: 2.5 V
